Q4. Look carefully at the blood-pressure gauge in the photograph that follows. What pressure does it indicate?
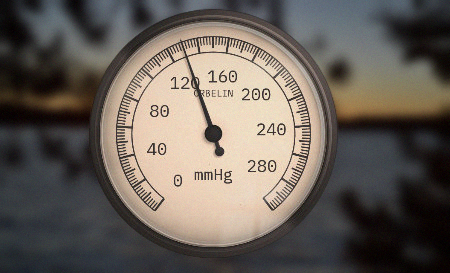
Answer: 130 mmHg
